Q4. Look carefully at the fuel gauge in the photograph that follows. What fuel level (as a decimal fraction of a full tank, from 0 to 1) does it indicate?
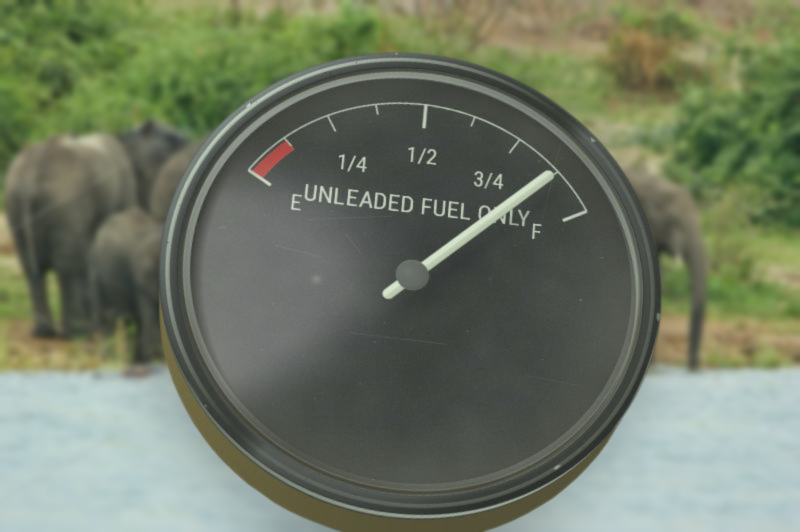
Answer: 0.875
